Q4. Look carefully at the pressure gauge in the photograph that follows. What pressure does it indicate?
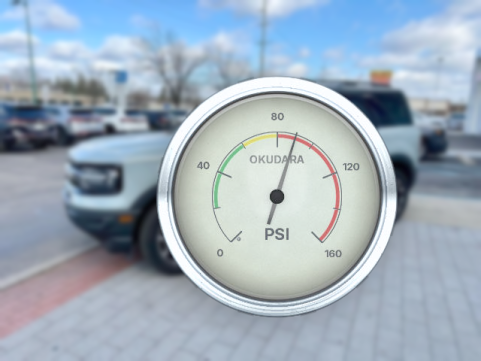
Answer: 90 psi
